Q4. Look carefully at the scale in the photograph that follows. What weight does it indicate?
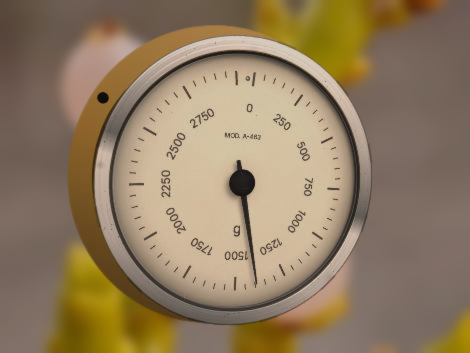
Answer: 1400 g
